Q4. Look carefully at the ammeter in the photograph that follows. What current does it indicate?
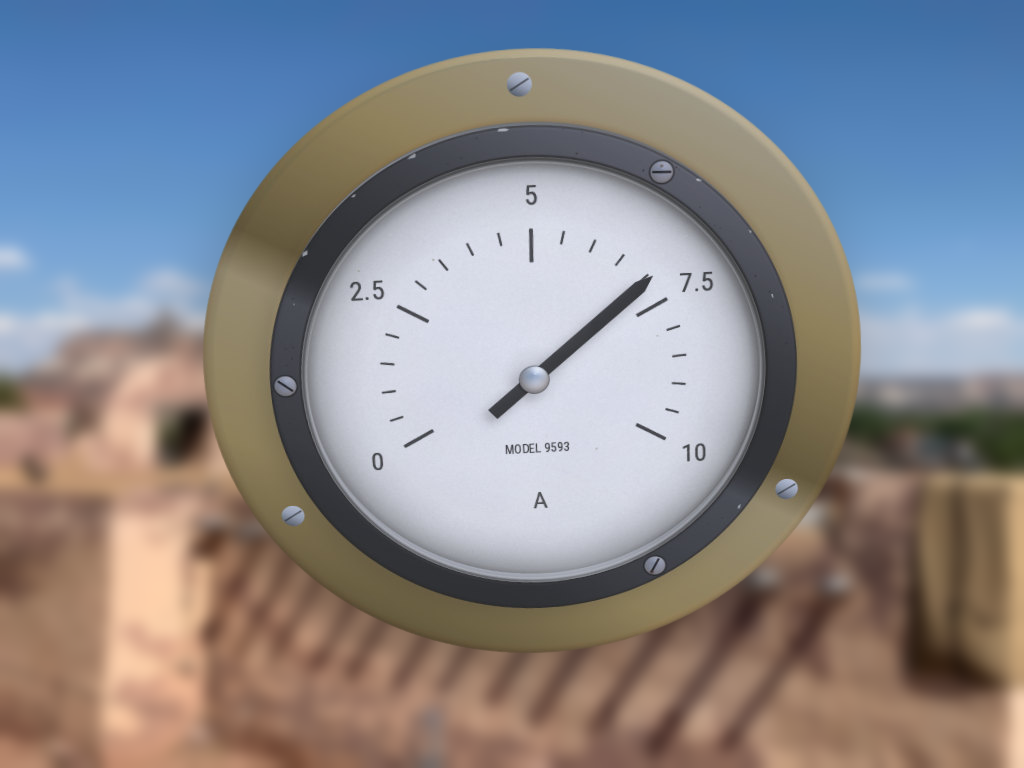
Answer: 7 A
